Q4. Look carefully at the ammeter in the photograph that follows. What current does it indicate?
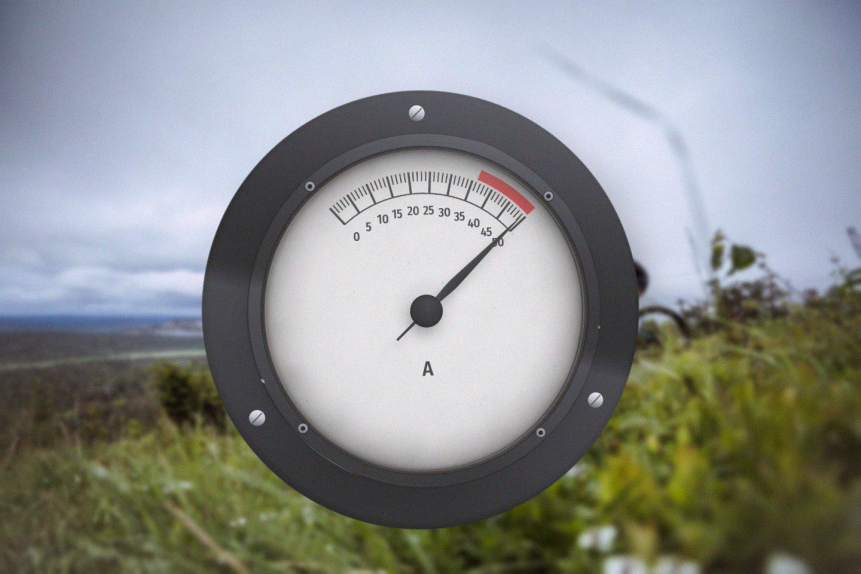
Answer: 49 A
